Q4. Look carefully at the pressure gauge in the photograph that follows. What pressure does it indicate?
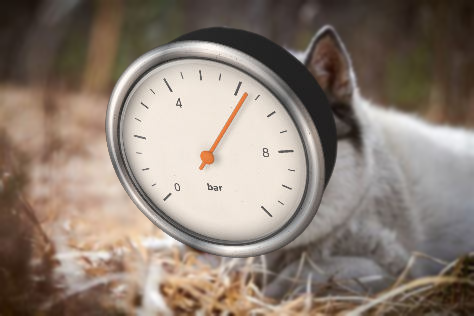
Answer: 6.25 bar
